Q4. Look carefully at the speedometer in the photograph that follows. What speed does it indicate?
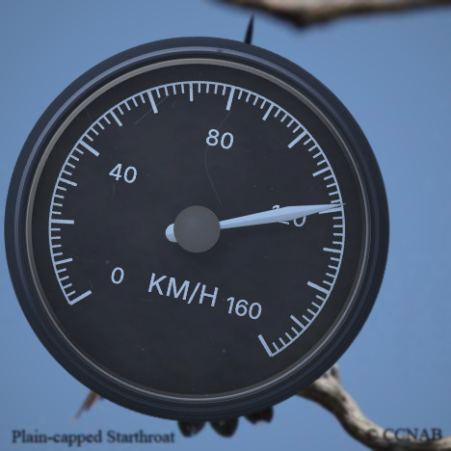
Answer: 119 km/h
